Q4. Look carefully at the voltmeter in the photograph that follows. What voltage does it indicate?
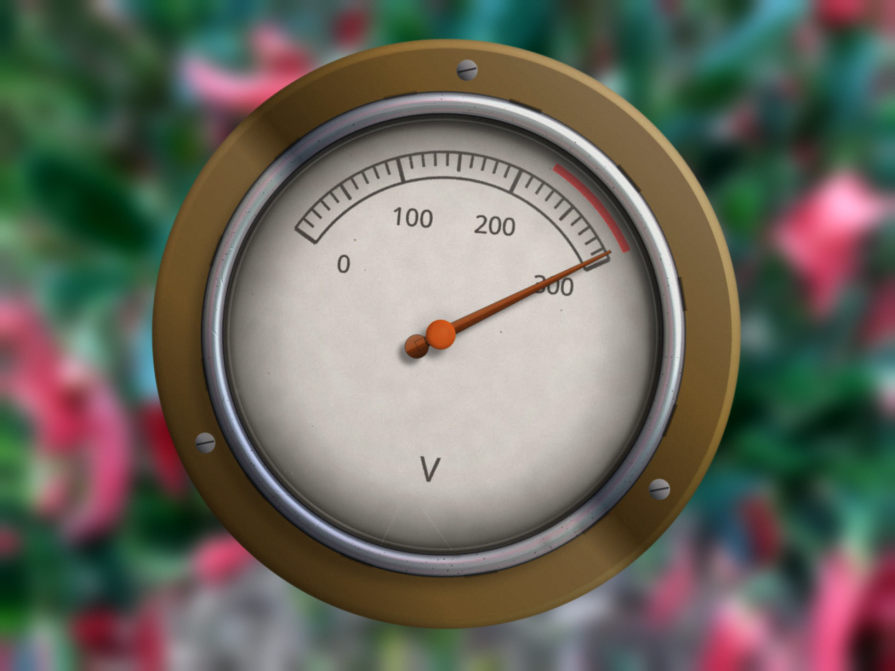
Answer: 295 V
